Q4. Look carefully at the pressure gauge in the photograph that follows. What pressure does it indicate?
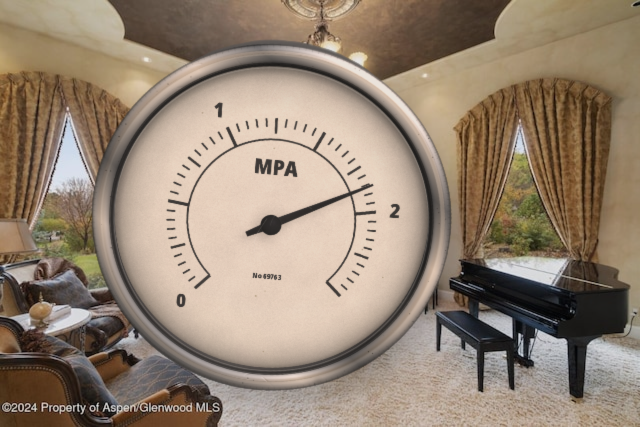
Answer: 1.85 MPa
